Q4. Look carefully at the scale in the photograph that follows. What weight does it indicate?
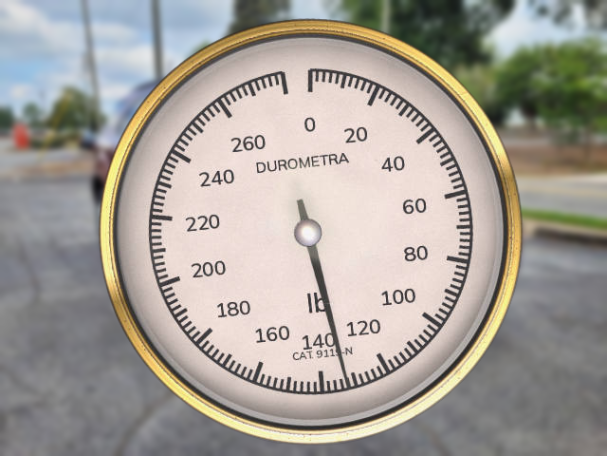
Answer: 132 lb
